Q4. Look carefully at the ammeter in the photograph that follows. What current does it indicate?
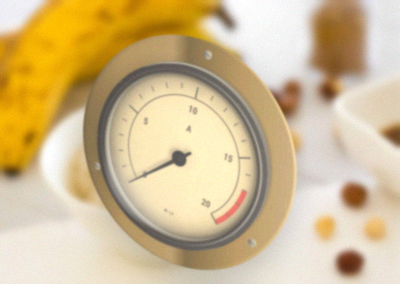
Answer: 0 A
